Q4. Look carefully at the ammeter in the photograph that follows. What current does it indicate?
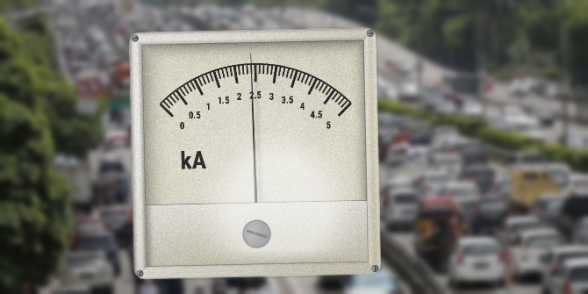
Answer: 2.4 kA
